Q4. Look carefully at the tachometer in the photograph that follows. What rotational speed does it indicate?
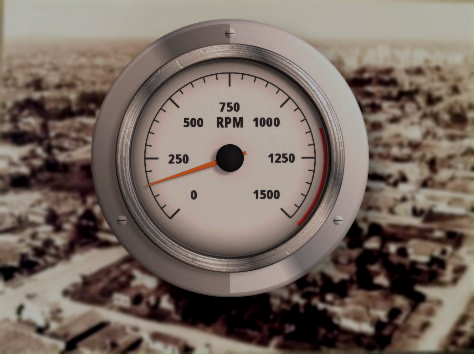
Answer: 150 rpm
